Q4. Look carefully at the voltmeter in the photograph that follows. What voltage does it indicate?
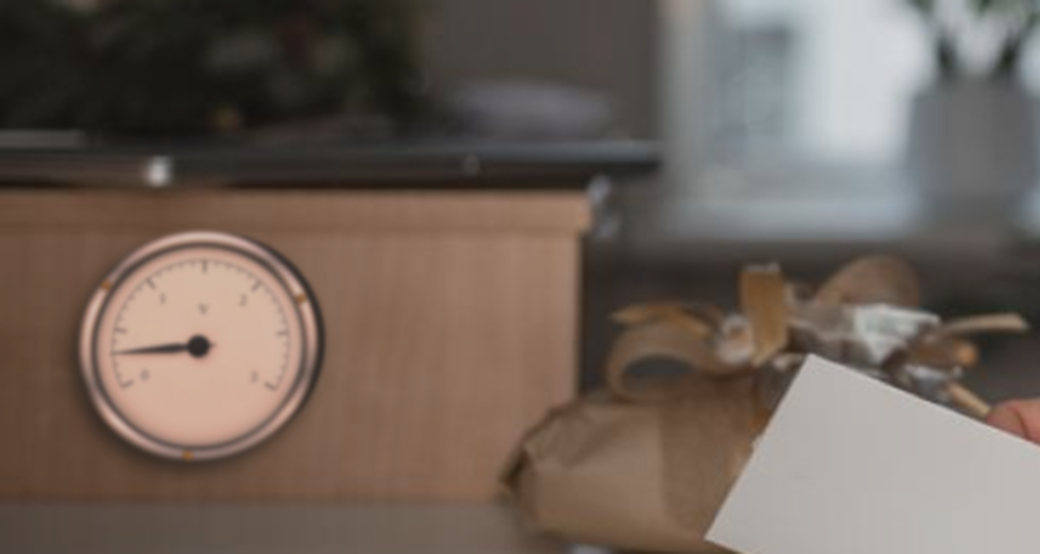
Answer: 0.3 V
